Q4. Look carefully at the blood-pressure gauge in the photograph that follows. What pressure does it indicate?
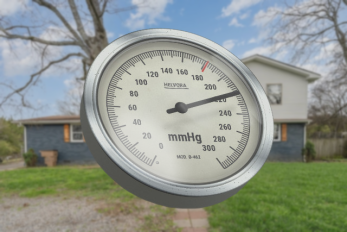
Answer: 220 mmHg
